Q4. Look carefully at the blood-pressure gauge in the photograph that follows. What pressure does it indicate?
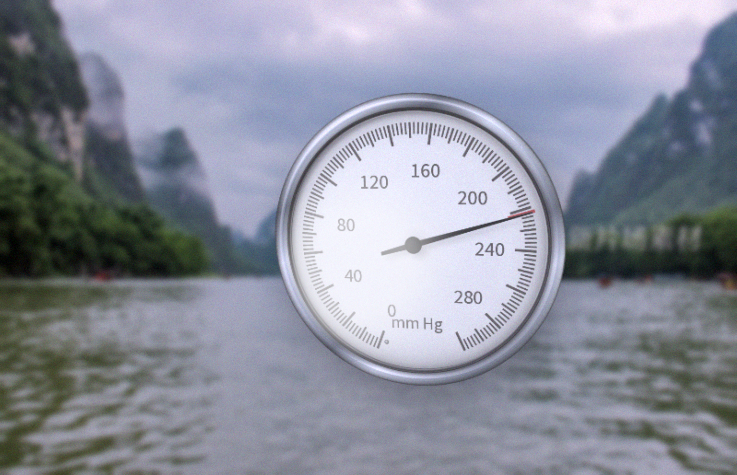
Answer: 222 mmHg
